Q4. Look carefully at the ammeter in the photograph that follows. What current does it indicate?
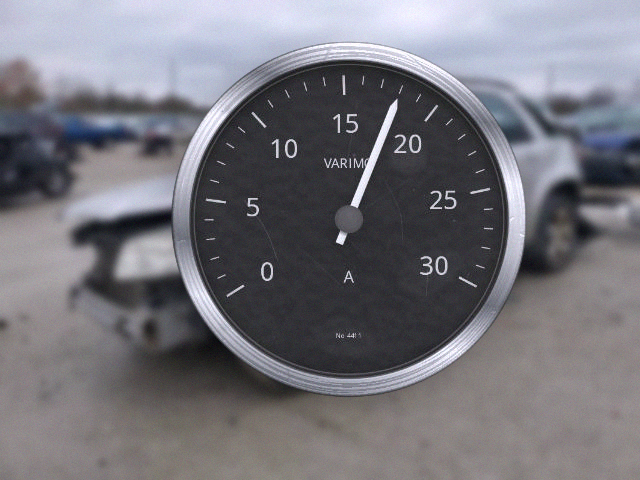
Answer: 18 A
